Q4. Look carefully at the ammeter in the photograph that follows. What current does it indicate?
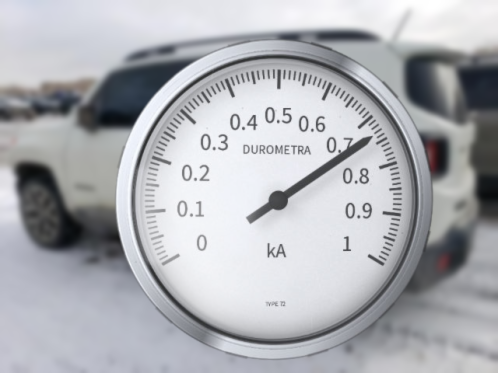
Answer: 0.73 kA
